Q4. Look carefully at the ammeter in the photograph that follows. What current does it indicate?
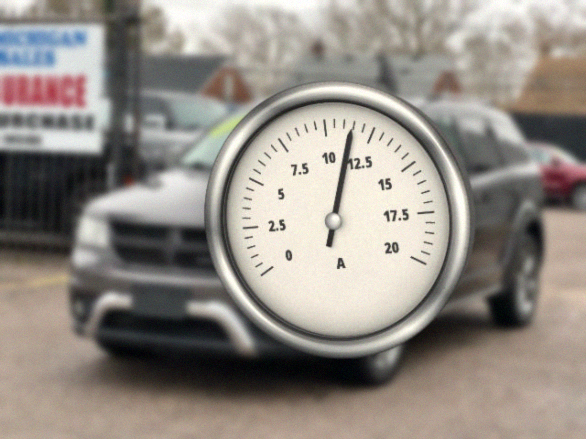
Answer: 11.5 A
